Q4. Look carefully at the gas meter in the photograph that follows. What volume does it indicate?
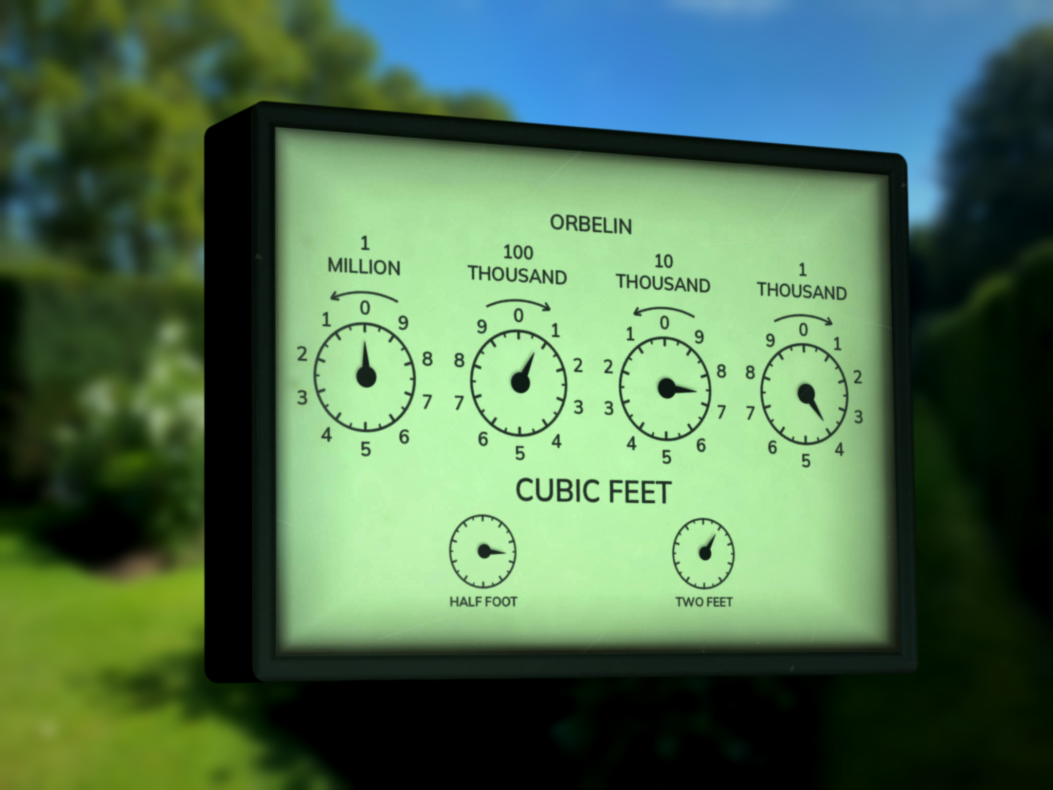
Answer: 7400 ft³
